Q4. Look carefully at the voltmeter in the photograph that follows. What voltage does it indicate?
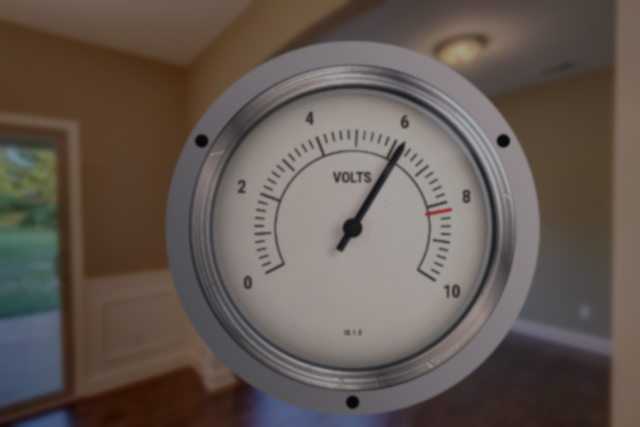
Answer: 6.2 V
